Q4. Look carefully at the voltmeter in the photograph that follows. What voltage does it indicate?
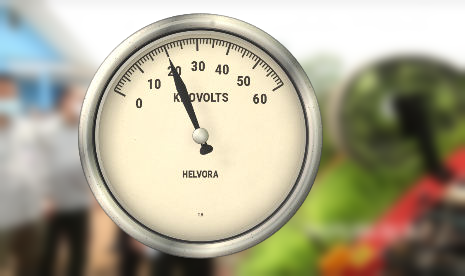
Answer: 20 kV
